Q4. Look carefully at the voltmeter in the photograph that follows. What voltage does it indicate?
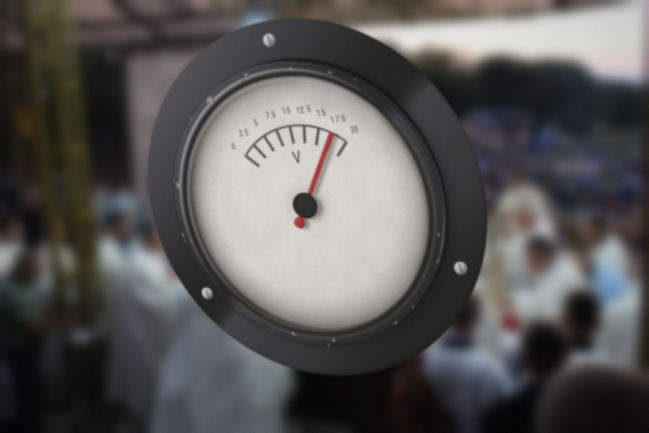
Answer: 17.5 V
